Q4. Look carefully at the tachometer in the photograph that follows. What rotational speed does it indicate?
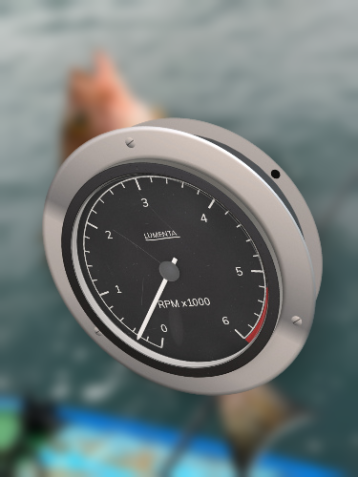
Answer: 300 rpm
